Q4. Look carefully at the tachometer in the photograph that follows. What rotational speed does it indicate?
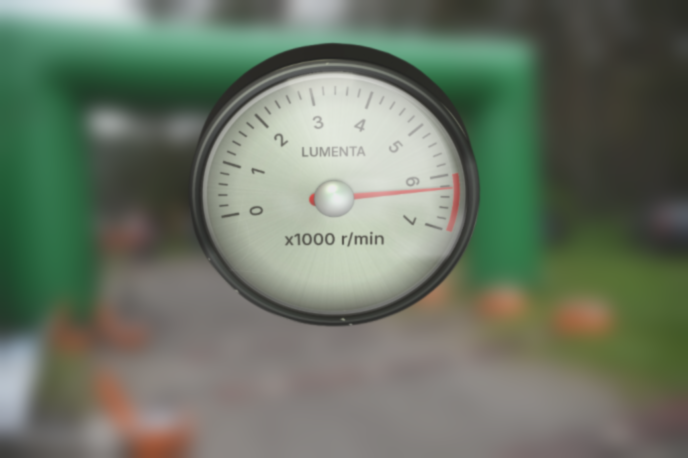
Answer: 6200 rpm
